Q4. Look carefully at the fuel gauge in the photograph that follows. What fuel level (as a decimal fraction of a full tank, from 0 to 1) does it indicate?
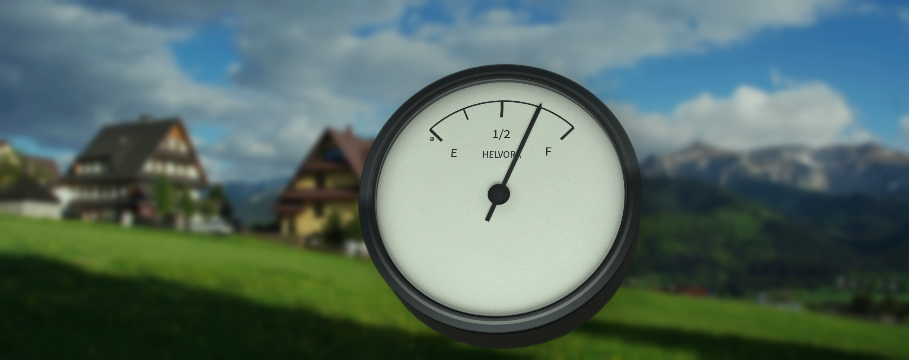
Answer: 0.75
